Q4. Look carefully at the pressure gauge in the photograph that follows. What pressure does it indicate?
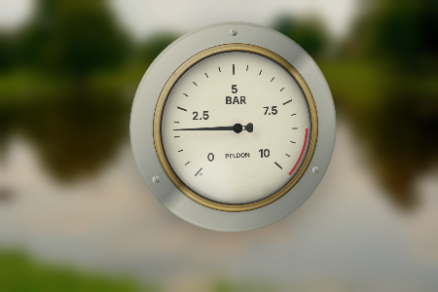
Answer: 1.75 bar
